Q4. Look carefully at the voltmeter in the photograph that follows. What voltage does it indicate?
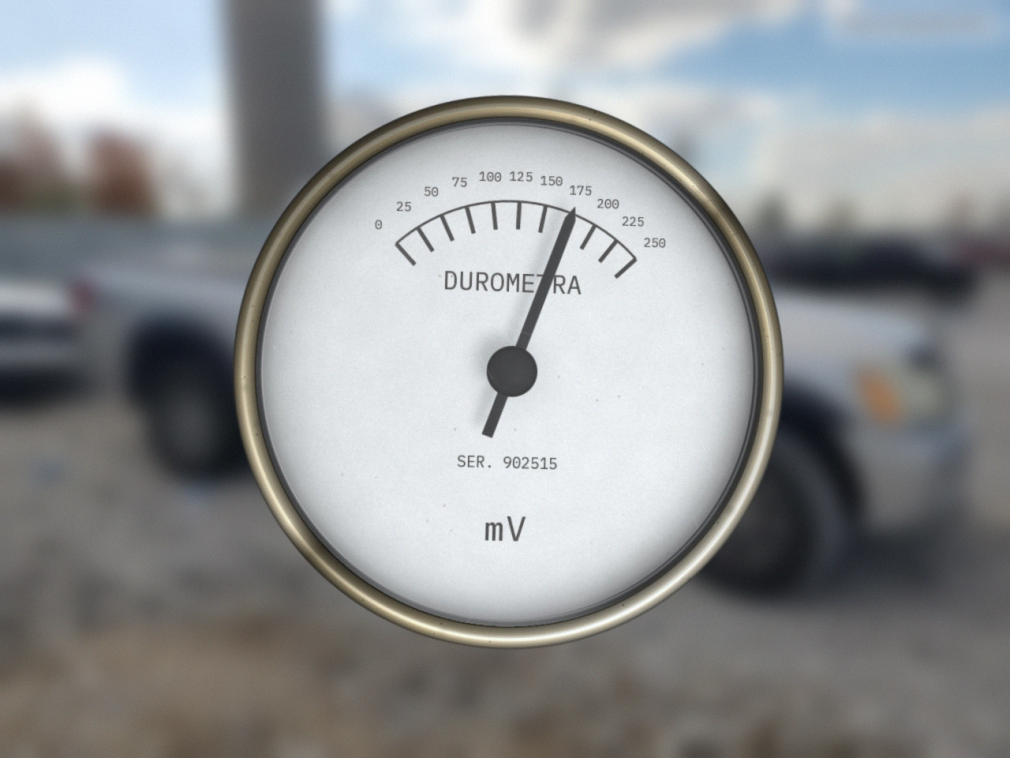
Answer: 175 mV
